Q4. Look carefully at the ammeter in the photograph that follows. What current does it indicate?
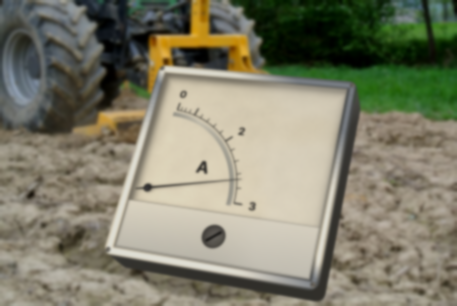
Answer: 2.7 A
